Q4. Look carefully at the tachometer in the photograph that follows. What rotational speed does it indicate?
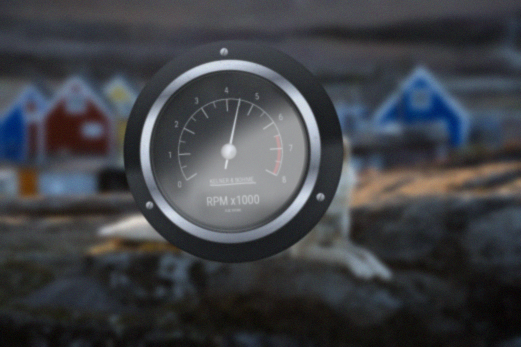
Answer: 4500 rpm
